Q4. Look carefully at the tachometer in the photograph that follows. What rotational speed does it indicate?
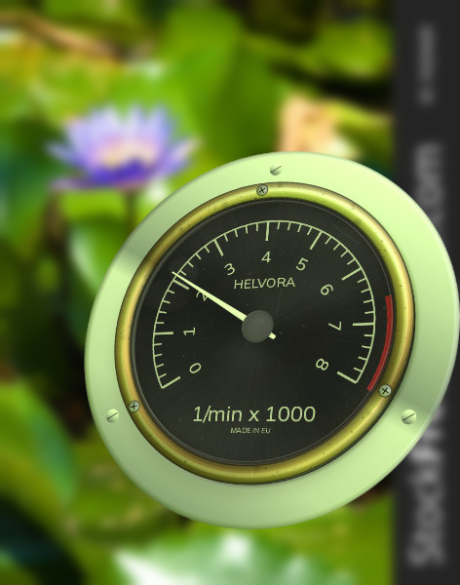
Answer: 2100 rpm
